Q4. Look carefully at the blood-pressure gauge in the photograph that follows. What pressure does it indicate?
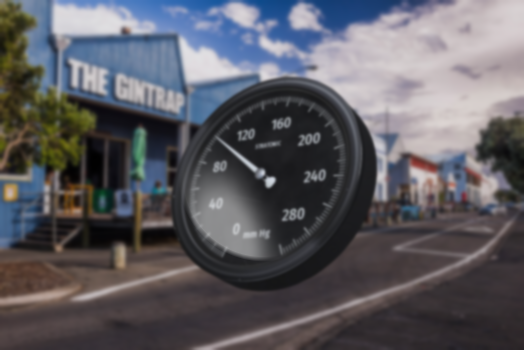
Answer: 100 mmHg
